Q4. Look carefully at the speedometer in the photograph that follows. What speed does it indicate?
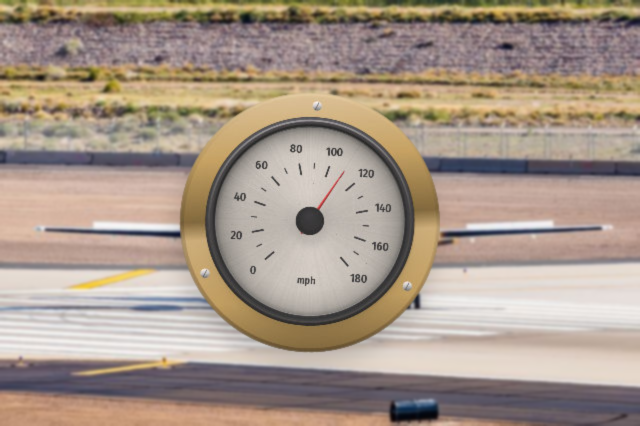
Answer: 110 mph
